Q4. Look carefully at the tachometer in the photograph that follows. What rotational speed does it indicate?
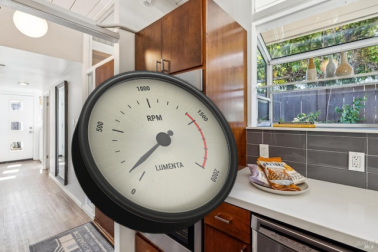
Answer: 100 rpm
